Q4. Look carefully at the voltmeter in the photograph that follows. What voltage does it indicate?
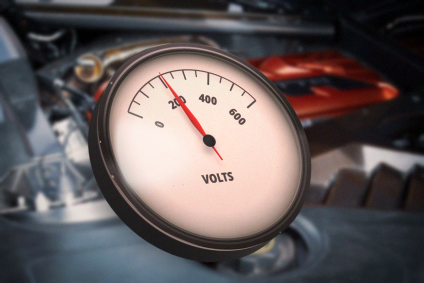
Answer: 200 V
